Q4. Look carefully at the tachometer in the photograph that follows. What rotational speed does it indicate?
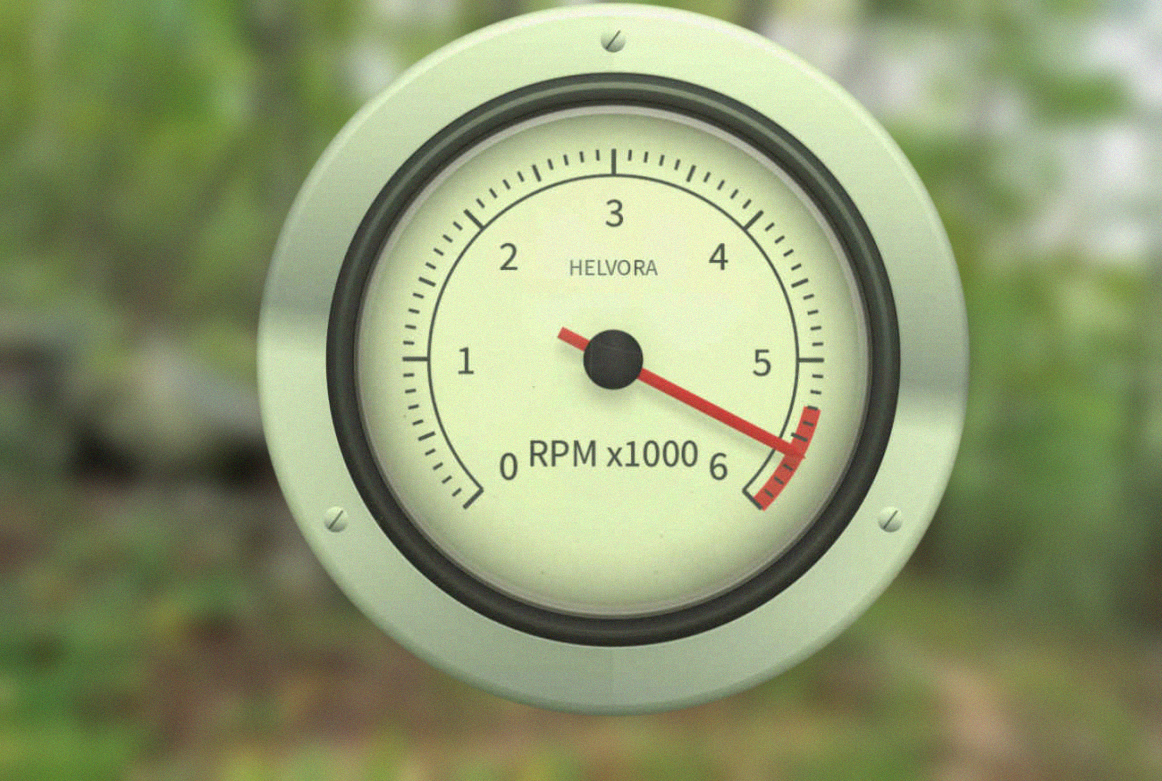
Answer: 5600 rpm
